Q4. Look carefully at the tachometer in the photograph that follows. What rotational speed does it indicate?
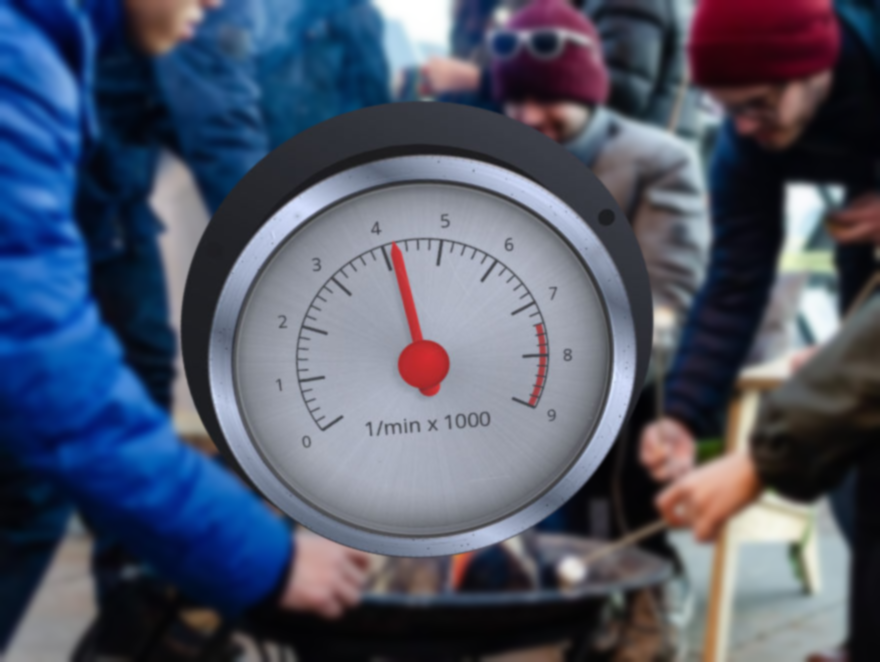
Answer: 4200 rpm
